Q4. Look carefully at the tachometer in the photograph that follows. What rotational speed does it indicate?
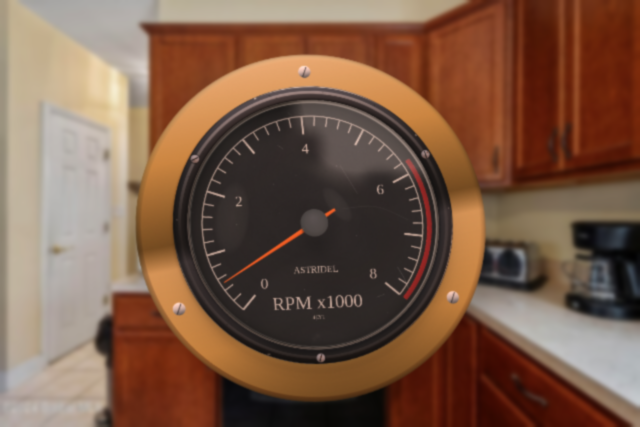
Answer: 500 rpm
